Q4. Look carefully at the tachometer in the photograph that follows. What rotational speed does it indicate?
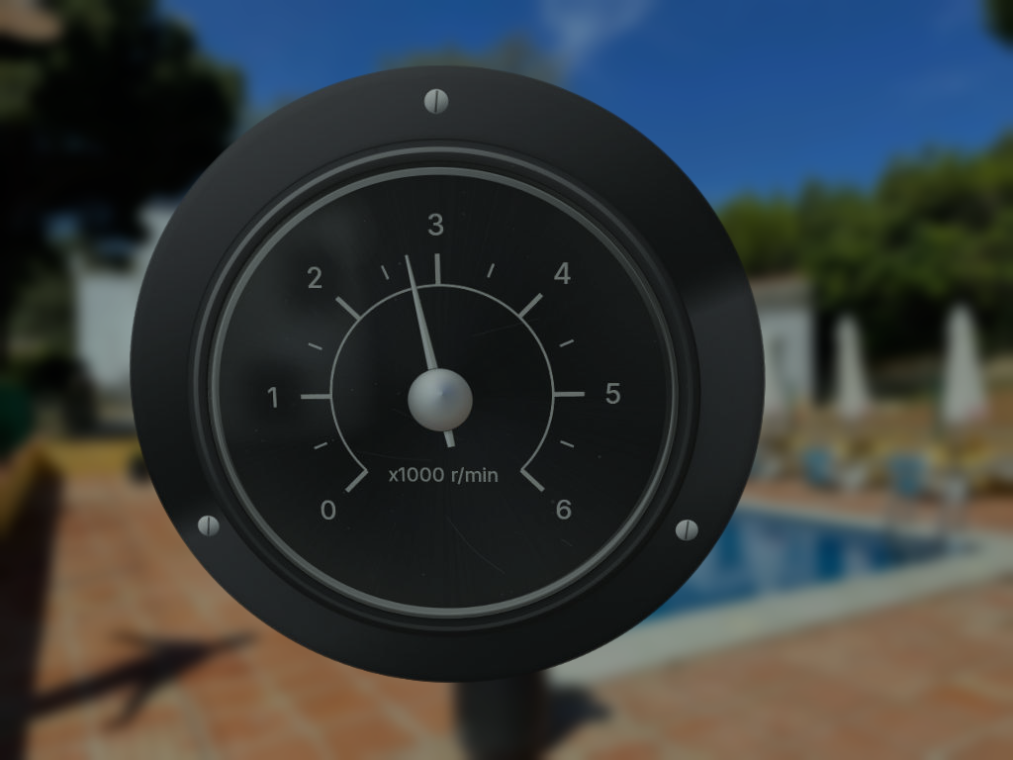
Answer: 2750 rpm
